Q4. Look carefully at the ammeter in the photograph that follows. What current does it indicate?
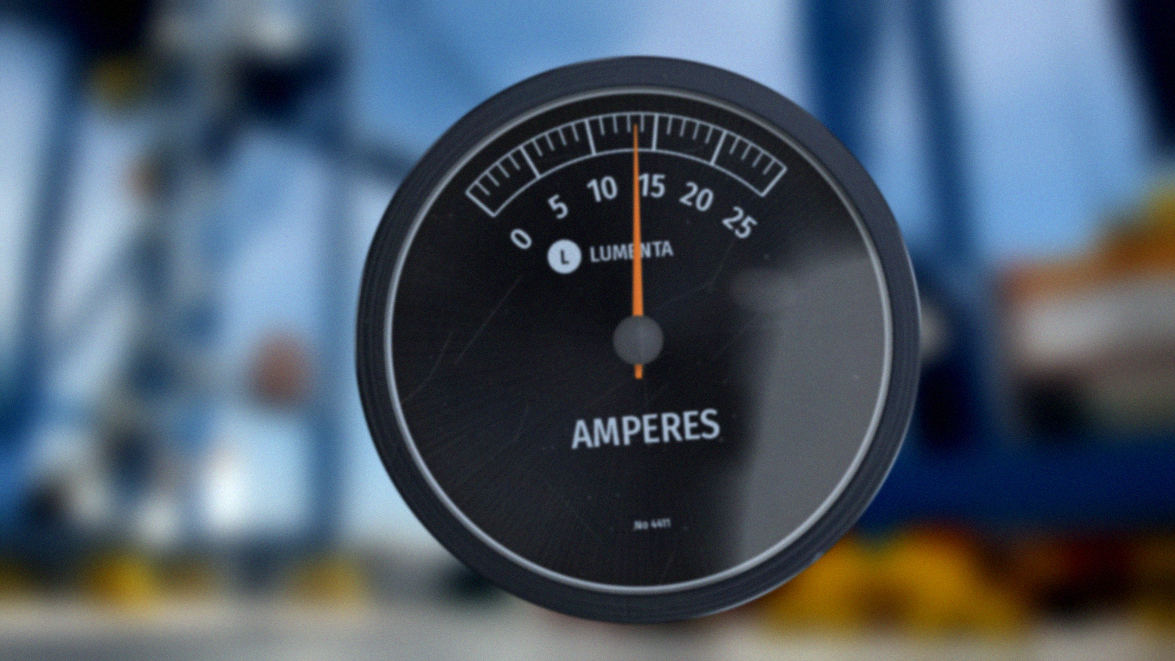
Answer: 13.5 A
